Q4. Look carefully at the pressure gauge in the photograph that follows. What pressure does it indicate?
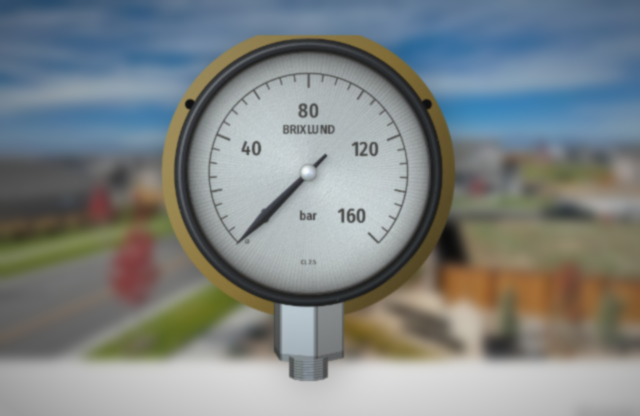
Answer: 0 bar
